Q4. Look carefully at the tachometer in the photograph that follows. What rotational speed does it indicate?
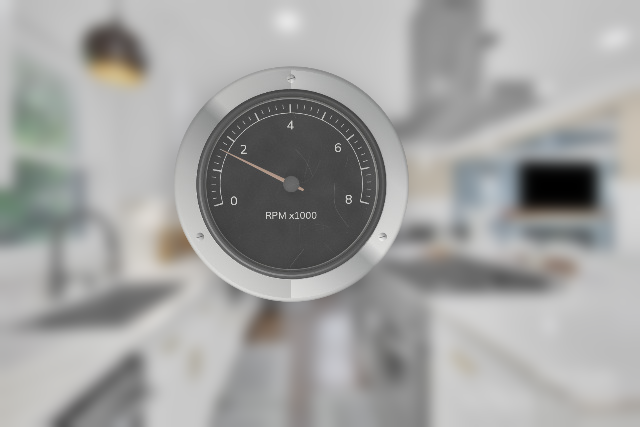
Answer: 1600 rpm
